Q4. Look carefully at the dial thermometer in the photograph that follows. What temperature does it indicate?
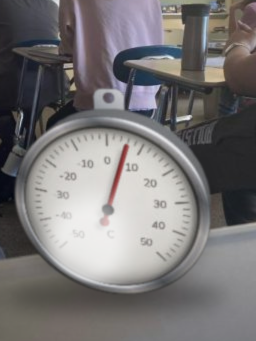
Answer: 6 °C
